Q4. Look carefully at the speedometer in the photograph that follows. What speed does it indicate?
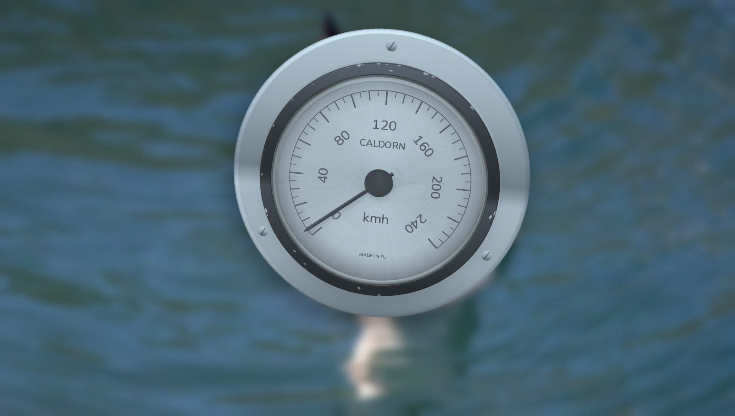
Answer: 5 km/h
